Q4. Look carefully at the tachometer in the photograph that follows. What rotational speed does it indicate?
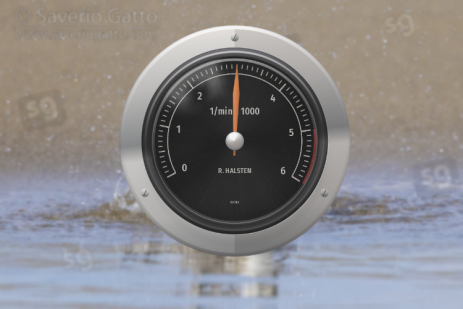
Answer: 3000 rpm
